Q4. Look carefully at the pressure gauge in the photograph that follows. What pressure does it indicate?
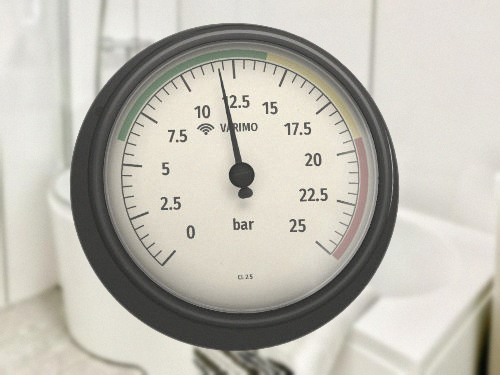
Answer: 11.75 bar
